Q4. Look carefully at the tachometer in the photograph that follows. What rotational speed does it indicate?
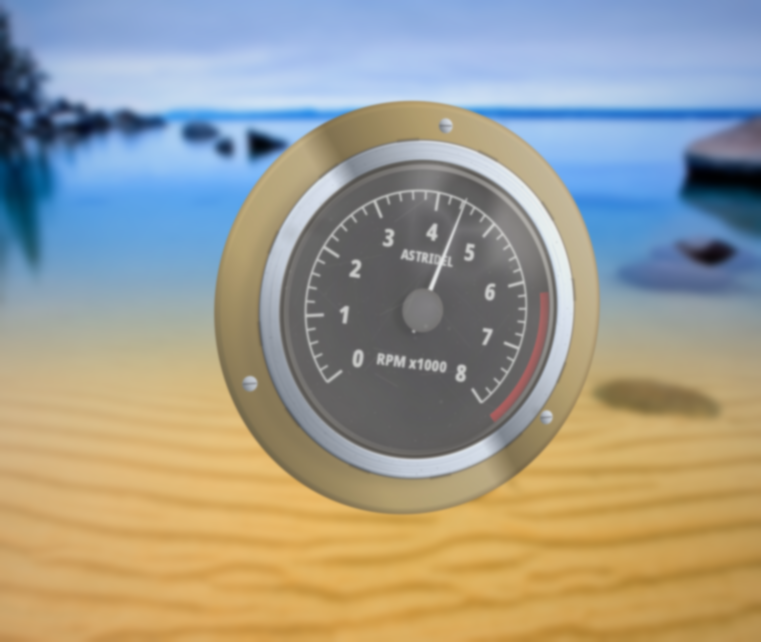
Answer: 4400 rpm
